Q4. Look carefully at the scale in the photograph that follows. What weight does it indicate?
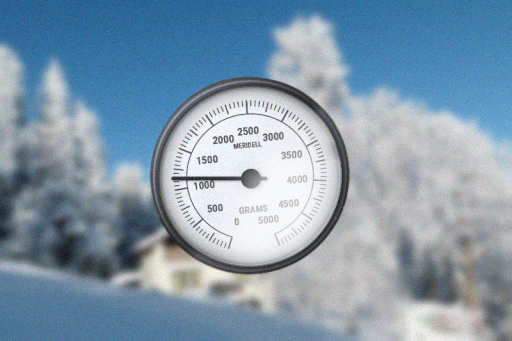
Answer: 1150 g
